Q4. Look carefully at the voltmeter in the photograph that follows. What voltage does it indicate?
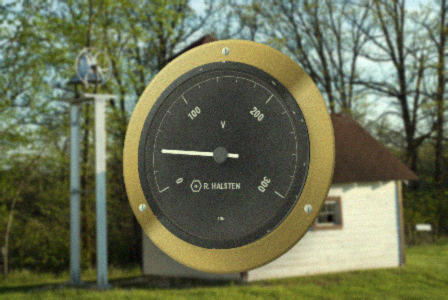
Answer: 40 V
